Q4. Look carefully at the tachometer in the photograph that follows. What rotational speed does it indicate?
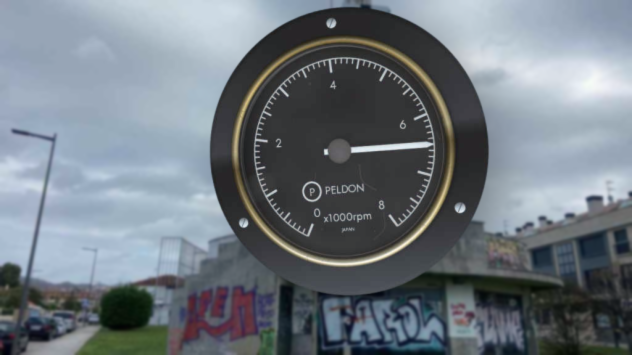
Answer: 6500 rpm
